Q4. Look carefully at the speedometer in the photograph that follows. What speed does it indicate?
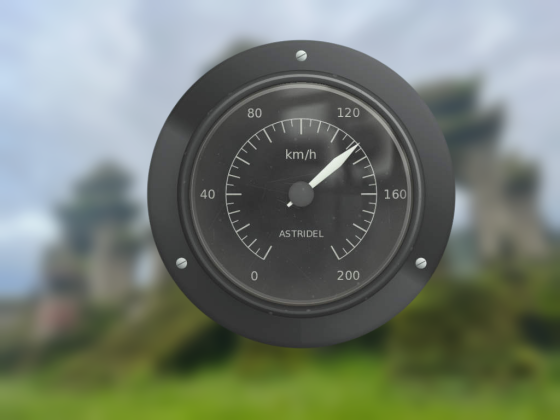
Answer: 132.5 km/h
